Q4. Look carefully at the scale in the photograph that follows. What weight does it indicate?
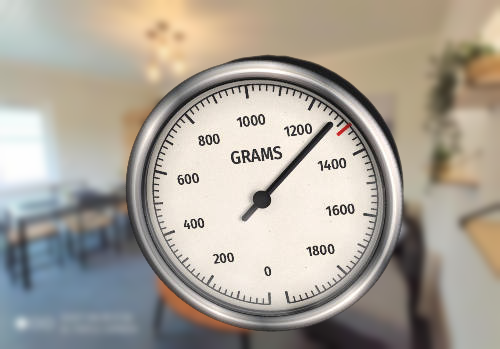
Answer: 1280 g
